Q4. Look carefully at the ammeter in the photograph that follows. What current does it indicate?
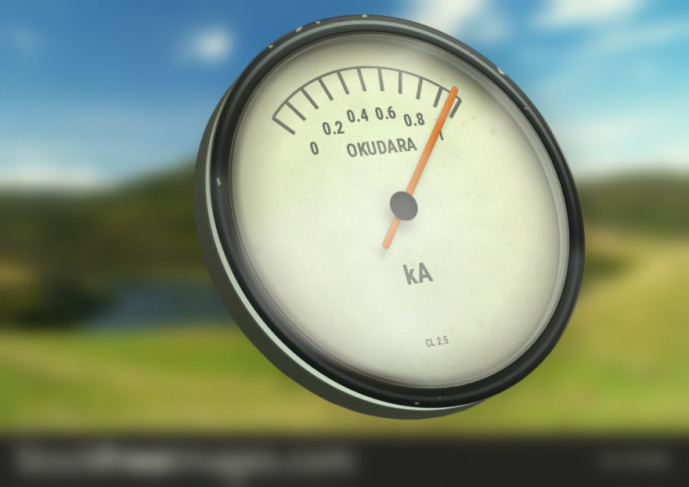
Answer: 0.95 kA
